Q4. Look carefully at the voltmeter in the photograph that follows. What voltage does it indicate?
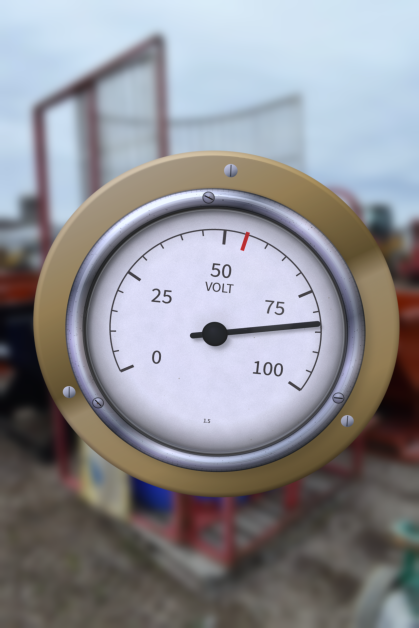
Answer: 82.5 V
